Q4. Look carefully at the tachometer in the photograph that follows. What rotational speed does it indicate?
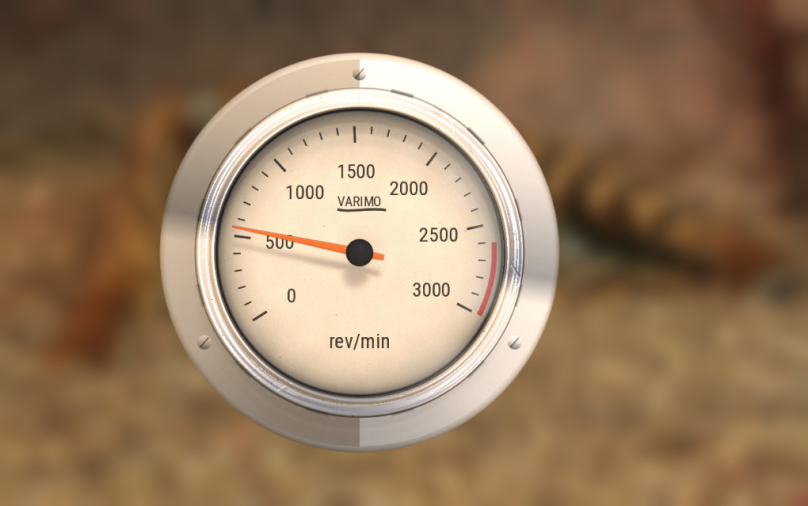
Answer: 550 rpm
